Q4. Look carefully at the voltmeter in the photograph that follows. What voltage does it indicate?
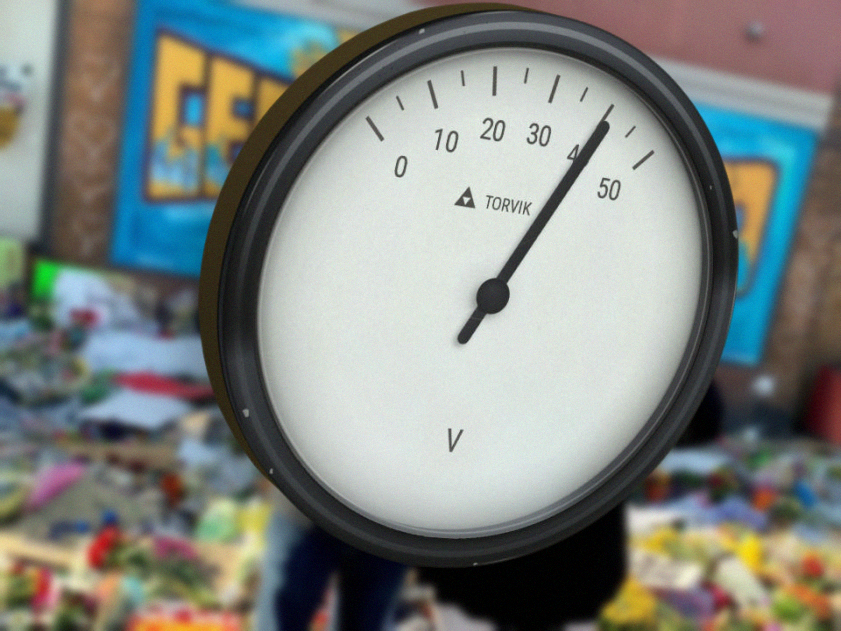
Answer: 40 V
